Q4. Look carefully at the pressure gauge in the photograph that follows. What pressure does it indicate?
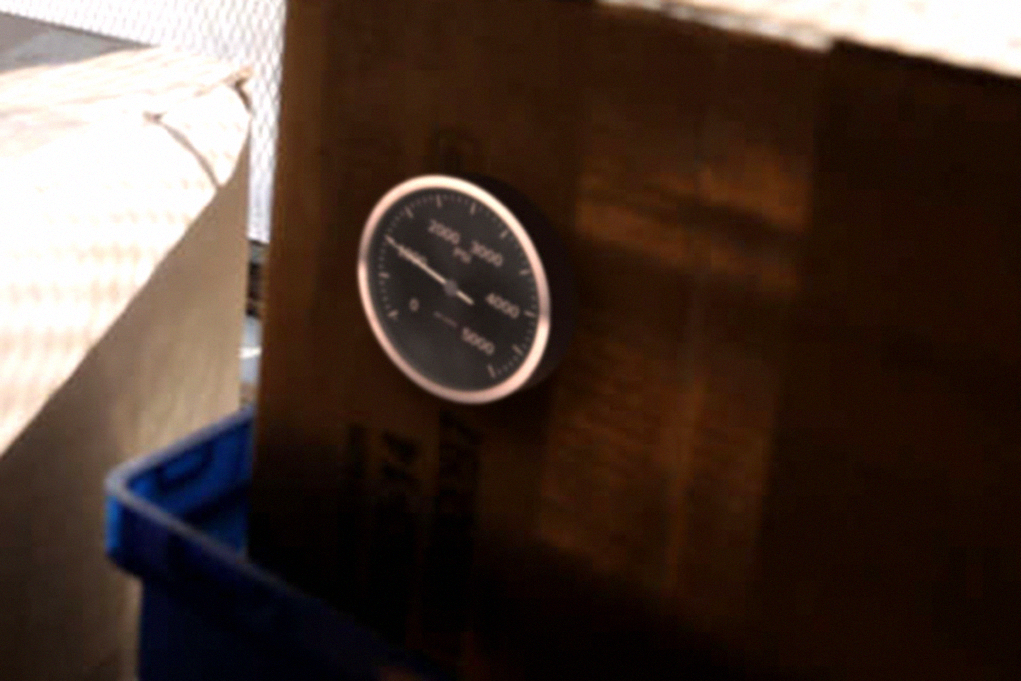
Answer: 1000 psi
